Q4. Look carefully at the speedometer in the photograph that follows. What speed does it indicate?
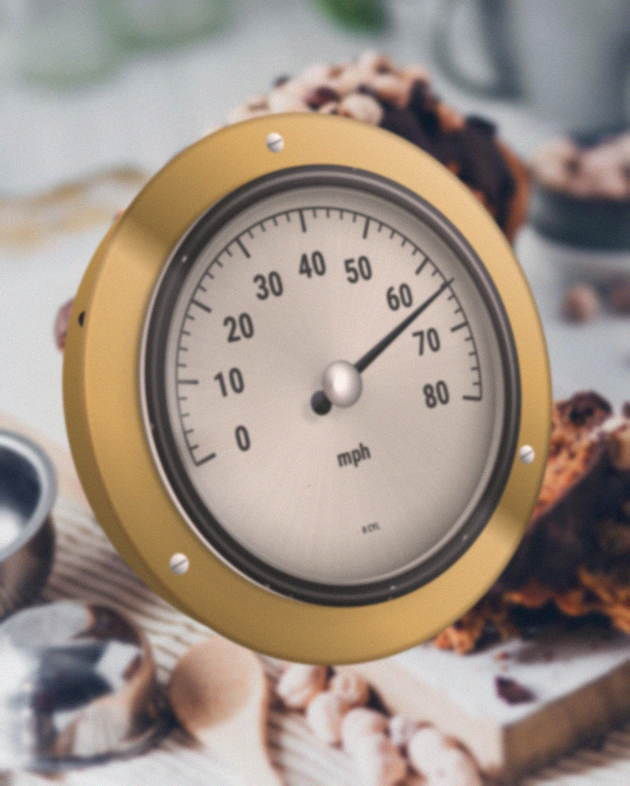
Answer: 64 mph
